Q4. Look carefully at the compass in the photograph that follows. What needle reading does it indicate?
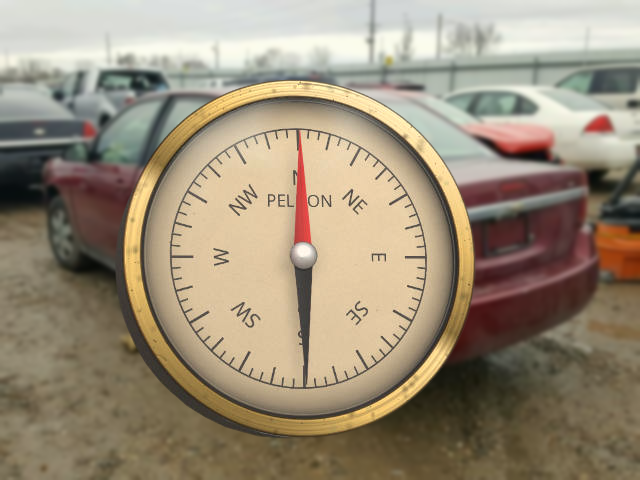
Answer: 0 °
